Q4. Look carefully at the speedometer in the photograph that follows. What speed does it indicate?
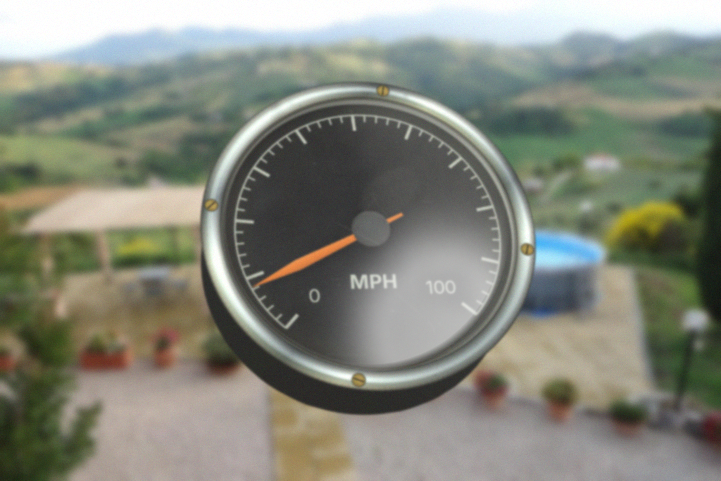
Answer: 8 mph
